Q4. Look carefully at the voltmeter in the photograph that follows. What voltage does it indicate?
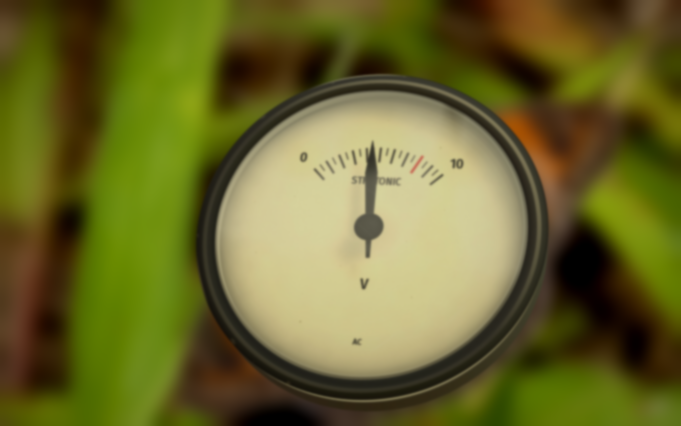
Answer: 4.5 V
